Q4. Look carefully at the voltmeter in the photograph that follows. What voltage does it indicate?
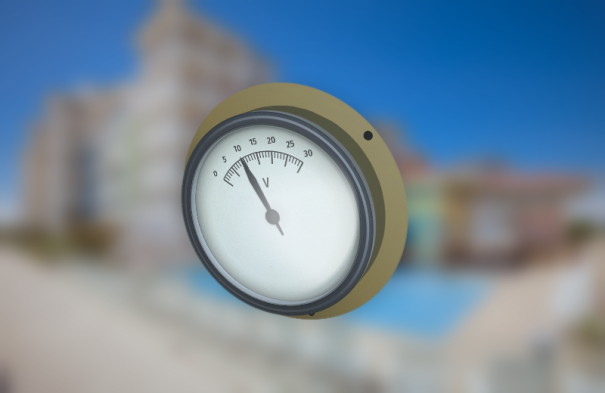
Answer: 10 V
